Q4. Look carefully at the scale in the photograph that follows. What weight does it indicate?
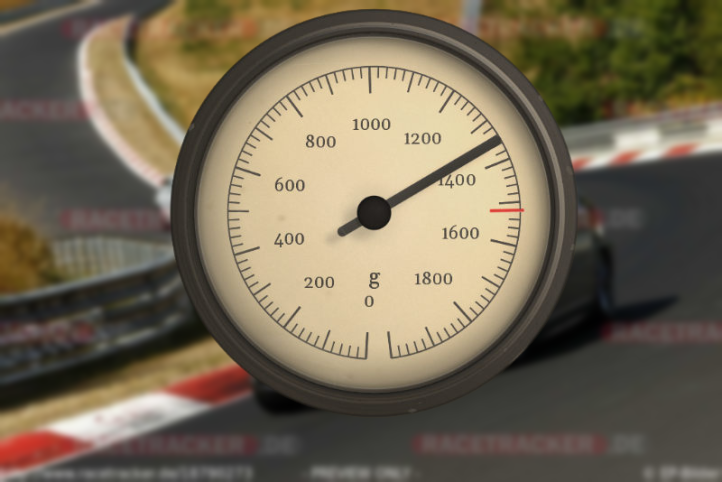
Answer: 1350 g
